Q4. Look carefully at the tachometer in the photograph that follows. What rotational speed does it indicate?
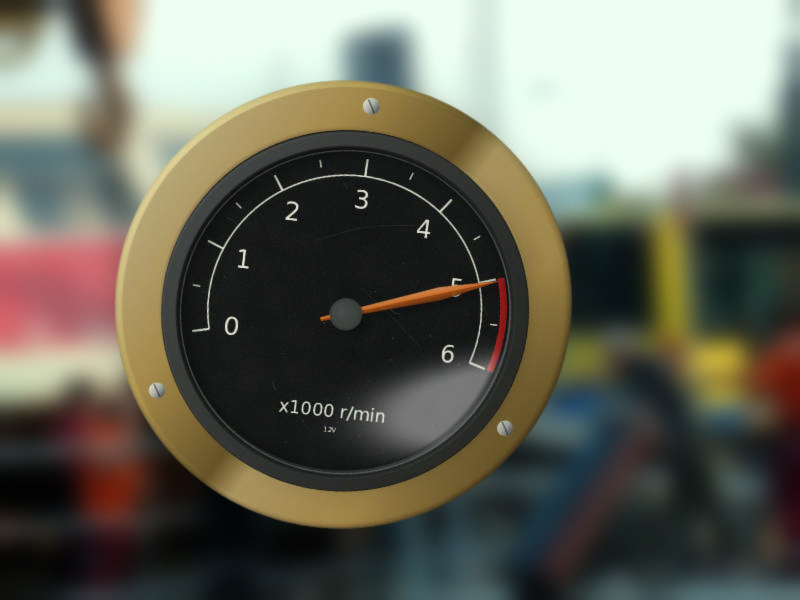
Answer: 5000 rpm
